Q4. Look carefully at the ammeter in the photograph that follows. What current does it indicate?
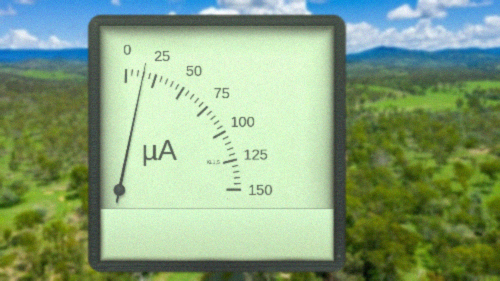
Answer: 15 µA
